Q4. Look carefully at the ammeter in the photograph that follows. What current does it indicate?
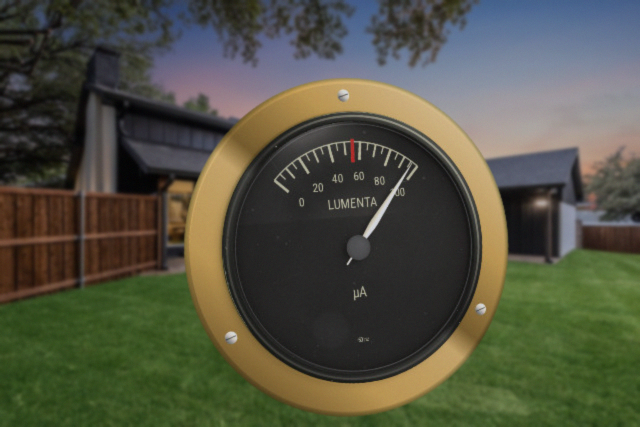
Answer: 95 µA
